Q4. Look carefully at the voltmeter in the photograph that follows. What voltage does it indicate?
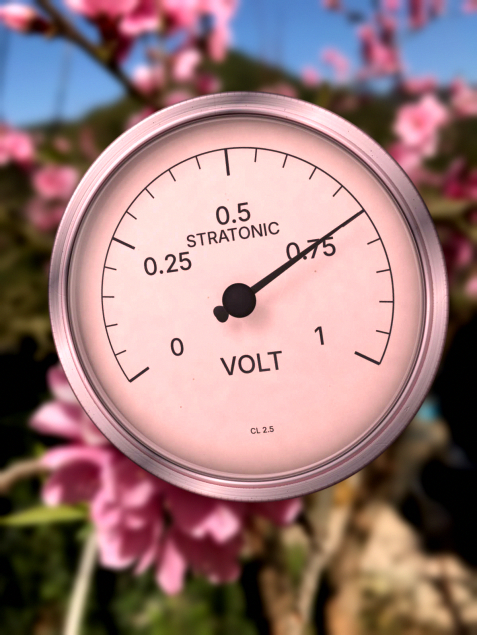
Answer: 0.75 V
